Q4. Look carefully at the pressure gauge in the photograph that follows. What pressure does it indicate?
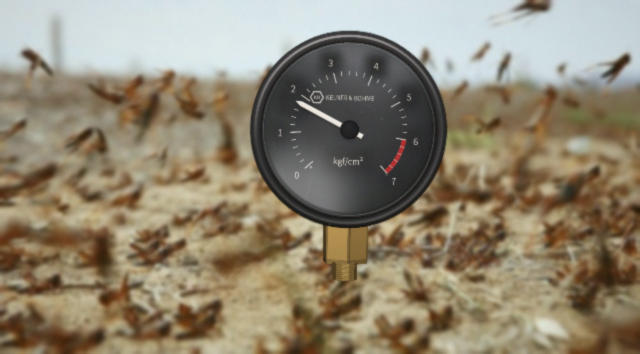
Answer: 1.8 kg/cm²
